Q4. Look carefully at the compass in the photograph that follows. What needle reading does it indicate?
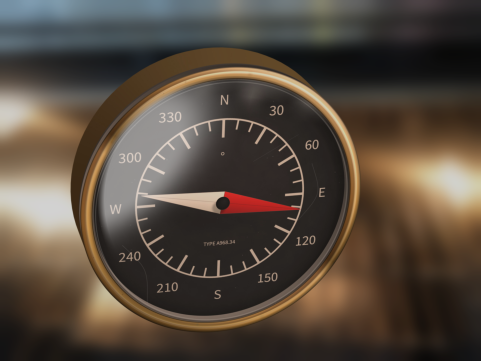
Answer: 100 °
